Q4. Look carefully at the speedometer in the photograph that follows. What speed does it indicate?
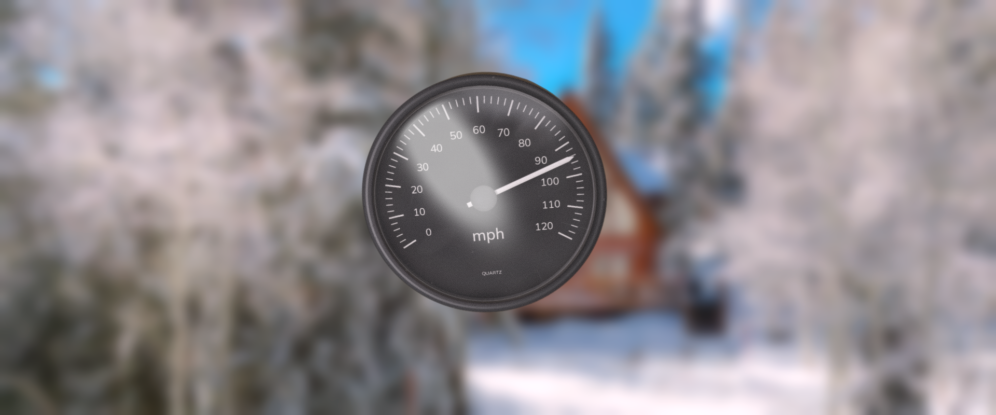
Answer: 94 mph
